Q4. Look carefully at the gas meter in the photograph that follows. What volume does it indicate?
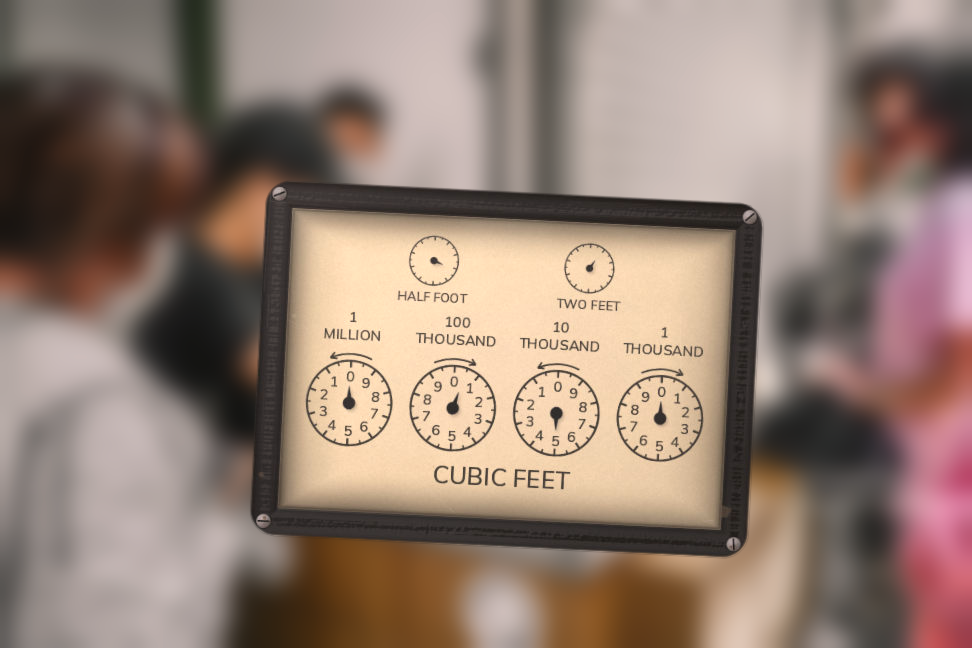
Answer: 5000 ft³
